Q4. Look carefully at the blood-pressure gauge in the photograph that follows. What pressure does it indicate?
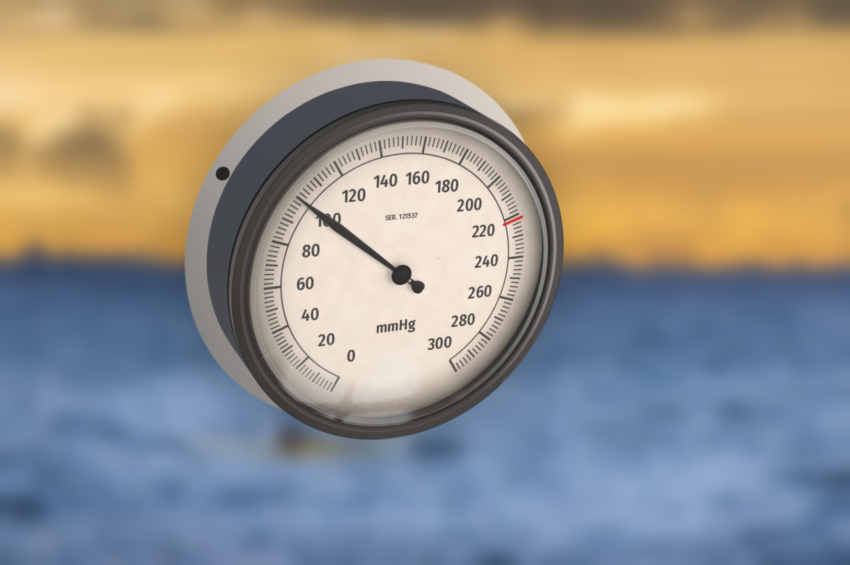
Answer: 100 mmHg
